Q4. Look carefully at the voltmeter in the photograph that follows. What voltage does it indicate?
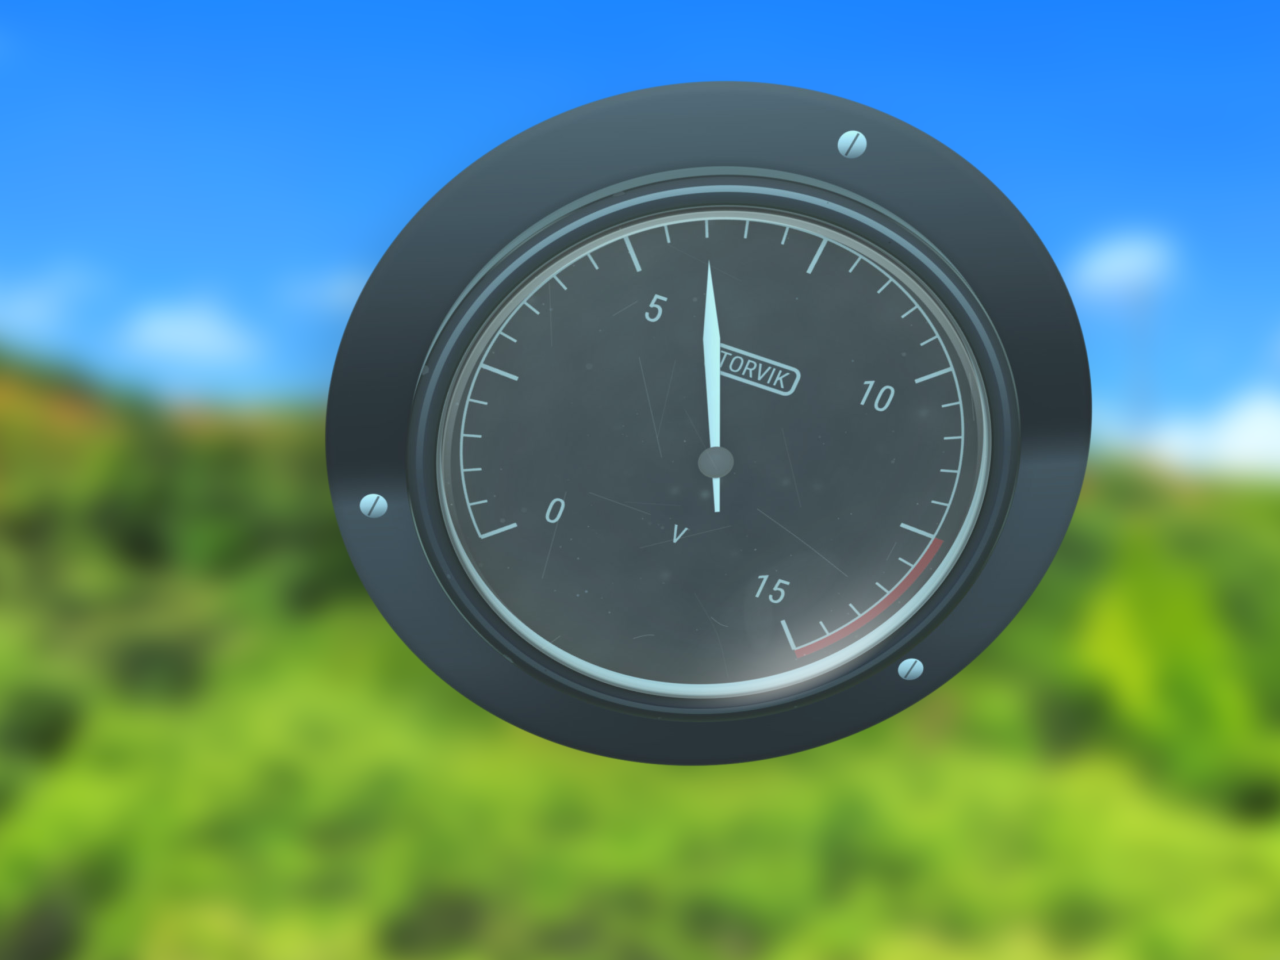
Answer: 6 V
